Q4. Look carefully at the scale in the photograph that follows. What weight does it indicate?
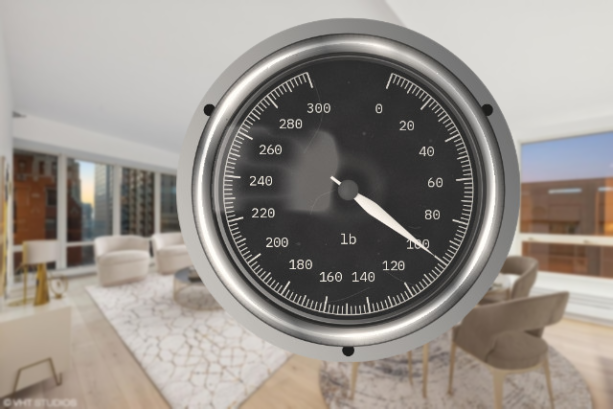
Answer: 100 lb
